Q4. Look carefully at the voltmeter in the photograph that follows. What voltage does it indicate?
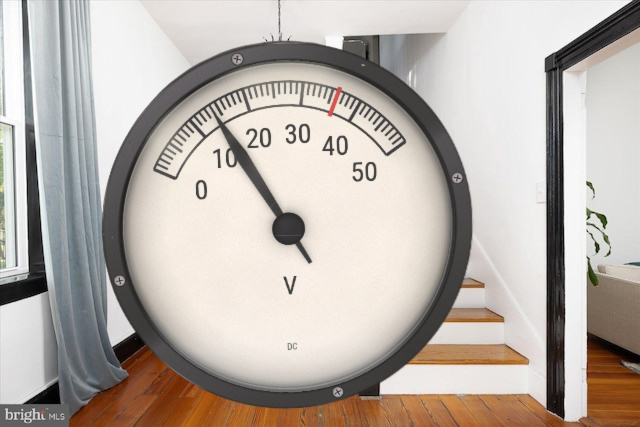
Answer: 14 V
